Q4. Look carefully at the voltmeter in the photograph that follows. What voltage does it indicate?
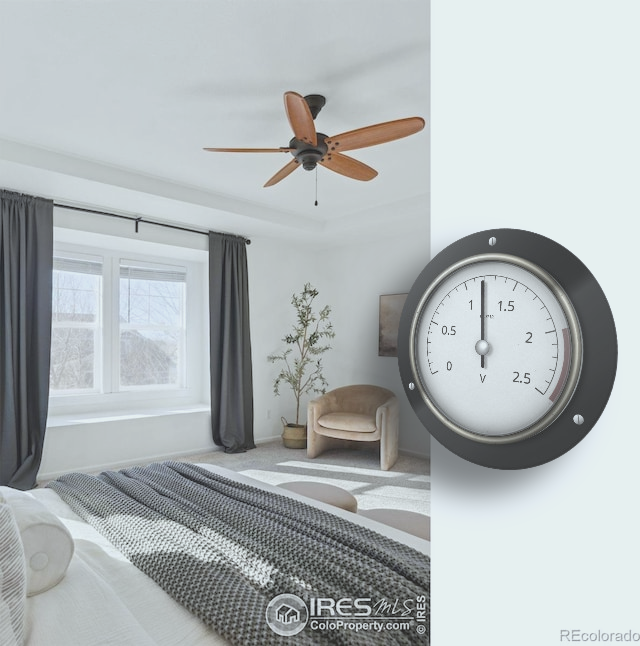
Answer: 1.2 V
